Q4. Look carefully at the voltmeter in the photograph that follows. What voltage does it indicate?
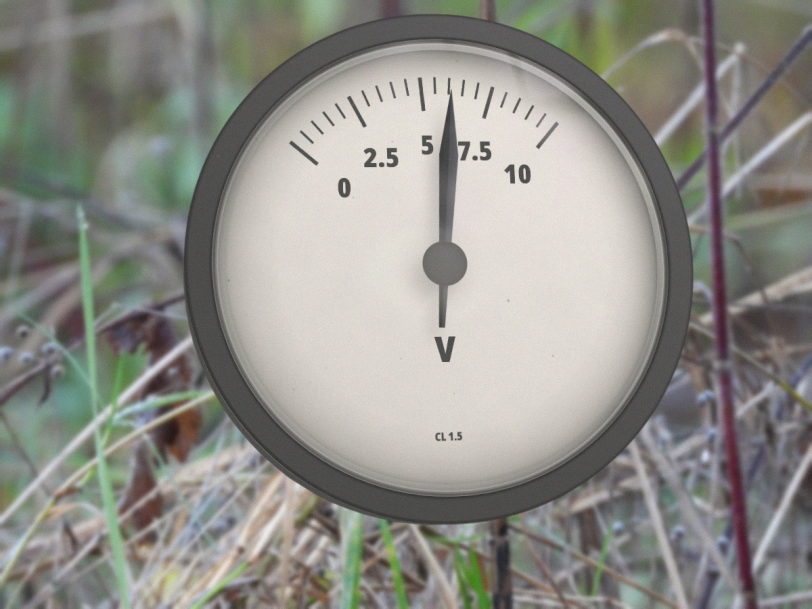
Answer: 6 V
